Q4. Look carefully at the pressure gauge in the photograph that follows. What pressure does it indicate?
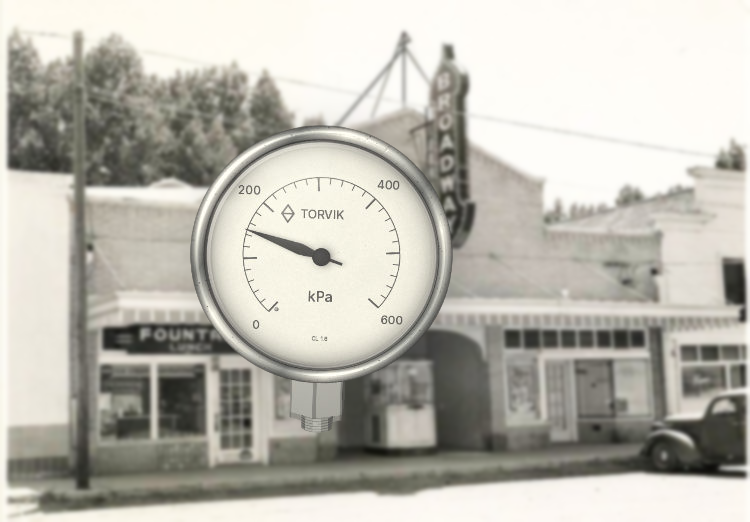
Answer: 150 kPa
